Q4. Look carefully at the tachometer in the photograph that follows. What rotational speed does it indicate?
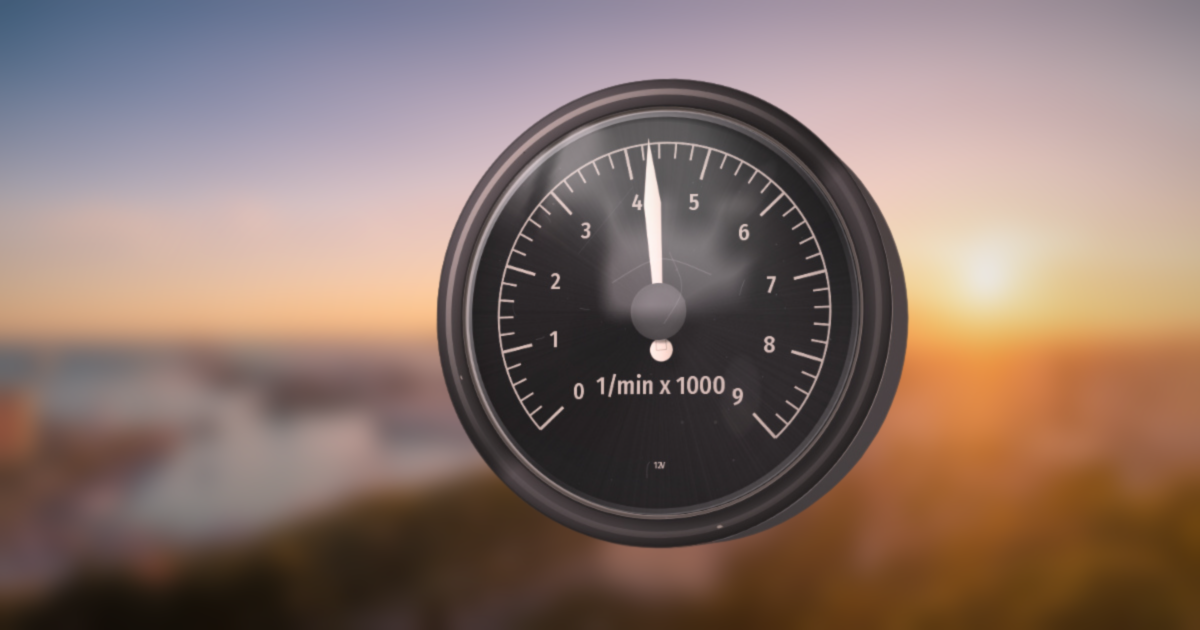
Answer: 4300 rpm
